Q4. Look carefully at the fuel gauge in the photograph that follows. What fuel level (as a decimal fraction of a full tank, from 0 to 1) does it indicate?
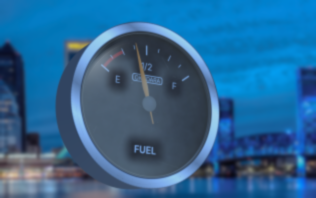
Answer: 0.375
